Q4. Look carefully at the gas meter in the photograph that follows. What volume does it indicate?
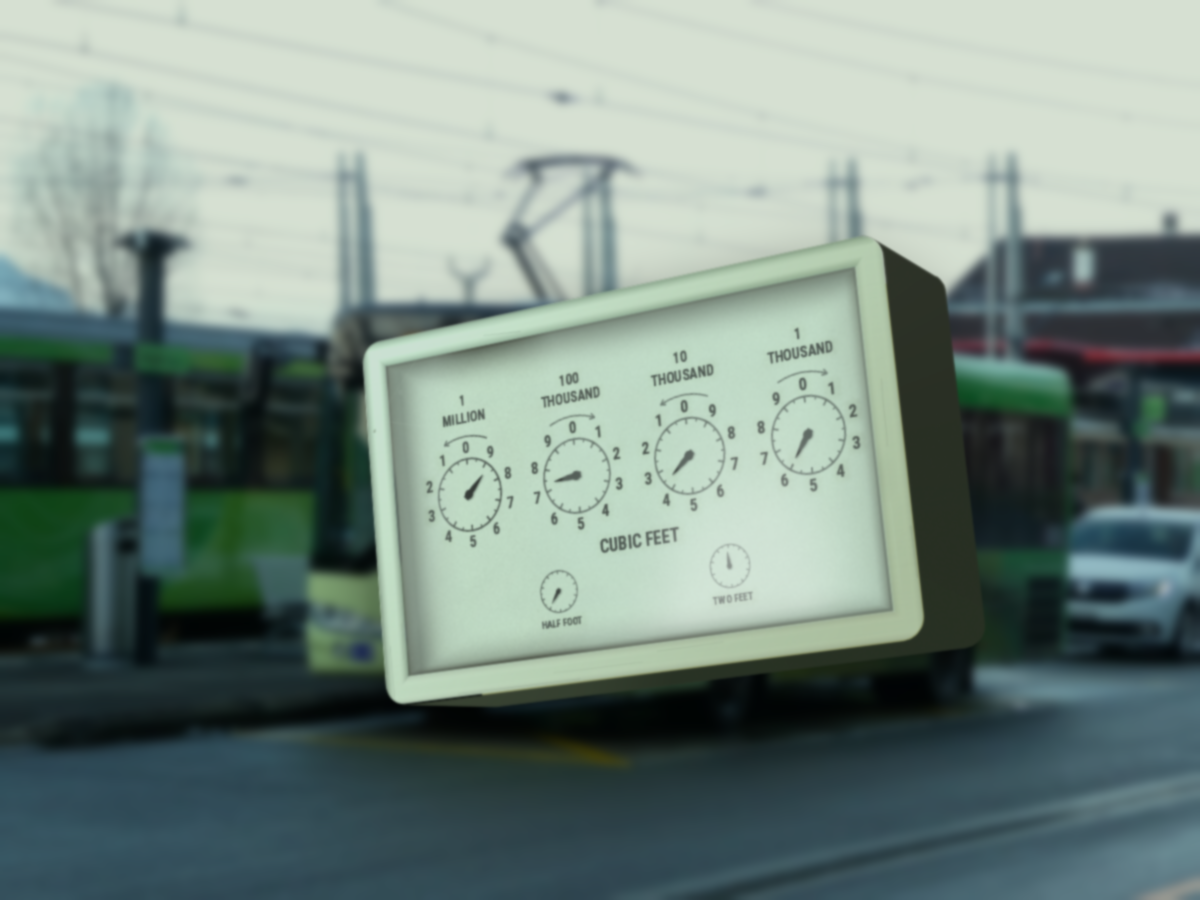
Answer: 873600 ft³
